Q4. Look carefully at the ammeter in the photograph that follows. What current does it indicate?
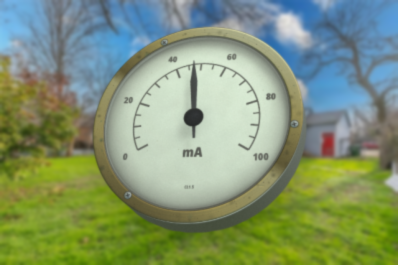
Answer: 47.5 mA
